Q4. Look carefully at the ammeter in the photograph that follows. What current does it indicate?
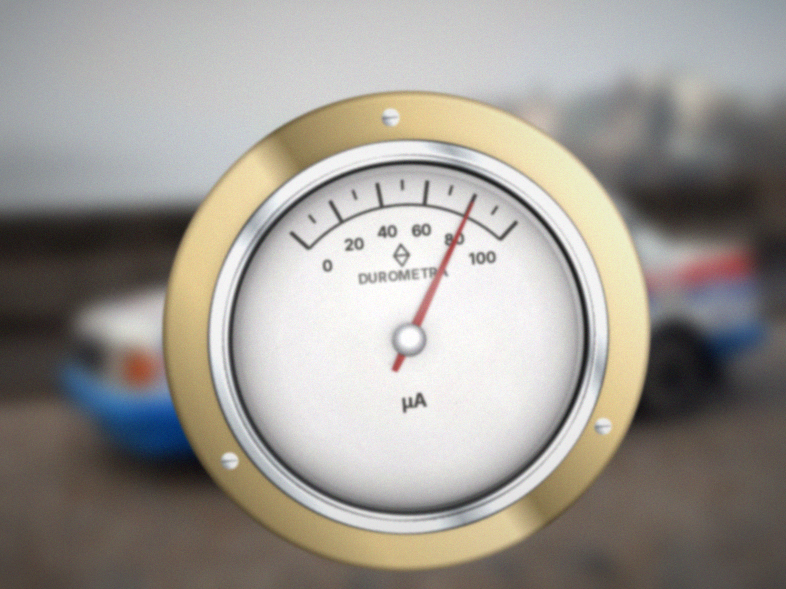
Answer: 80 µA
